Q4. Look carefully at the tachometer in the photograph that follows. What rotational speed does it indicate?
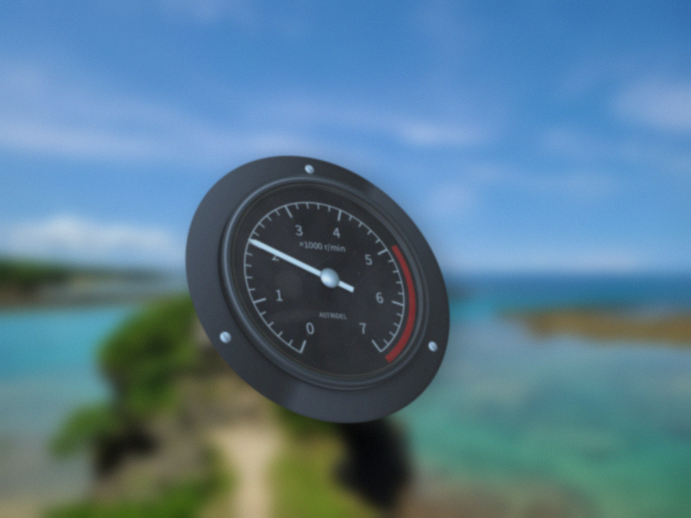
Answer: 2000 rpm
